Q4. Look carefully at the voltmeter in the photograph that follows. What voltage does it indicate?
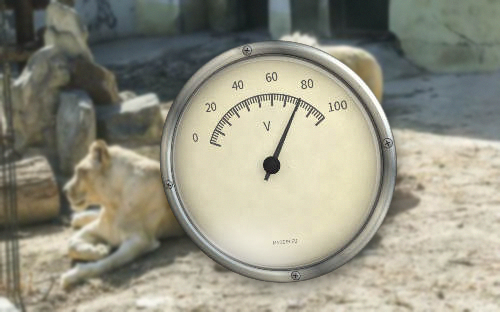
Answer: 80 V
